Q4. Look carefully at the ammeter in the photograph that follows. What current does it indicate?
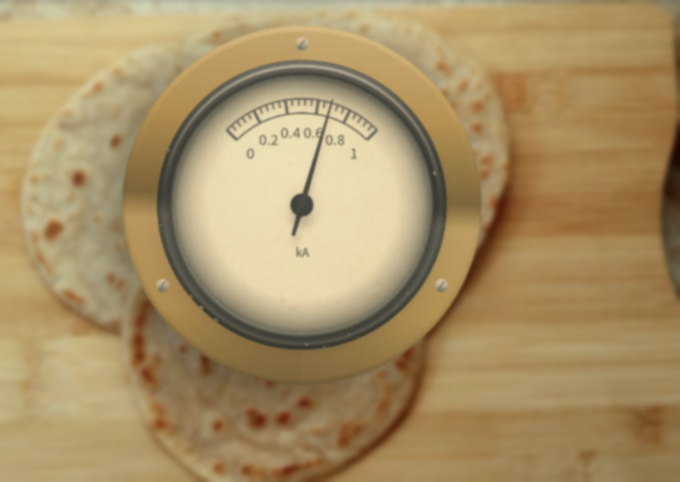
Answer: 0.68 kA
